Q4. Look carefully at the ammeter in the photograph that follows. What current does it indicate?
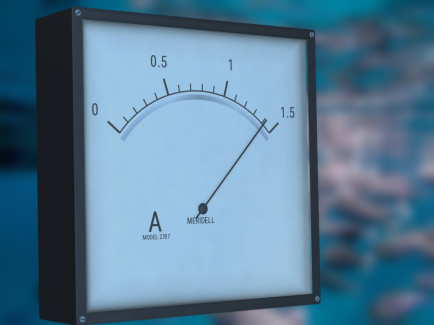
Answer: 1.4 A
